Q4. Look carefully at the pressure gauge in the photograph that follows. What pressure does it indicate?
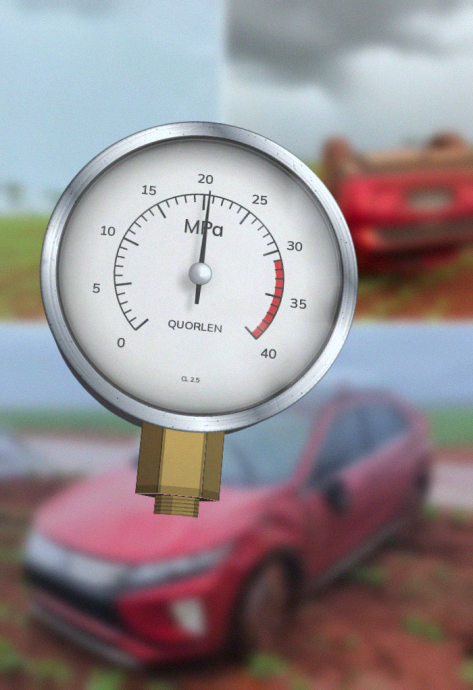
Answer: 20.5 MPa
